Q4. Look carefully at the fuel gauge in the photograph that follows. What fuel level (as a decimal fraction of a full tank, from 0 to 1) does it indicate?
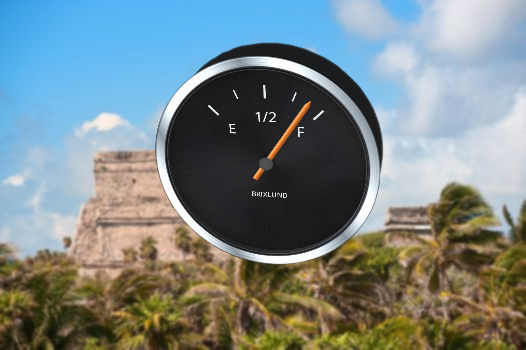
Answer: 0.875
